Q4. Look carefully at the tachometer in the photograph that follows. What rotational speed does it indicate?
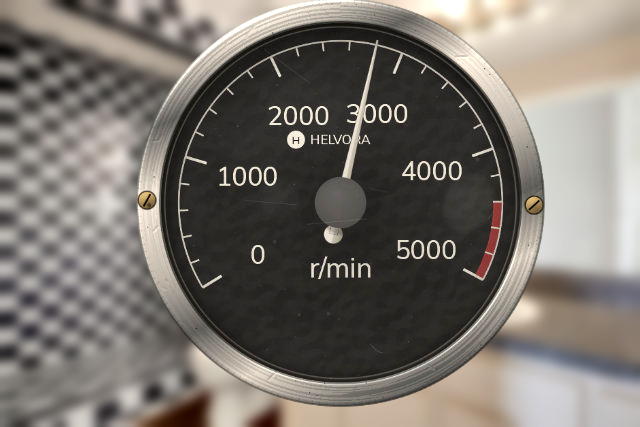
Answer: 2800 rpm
